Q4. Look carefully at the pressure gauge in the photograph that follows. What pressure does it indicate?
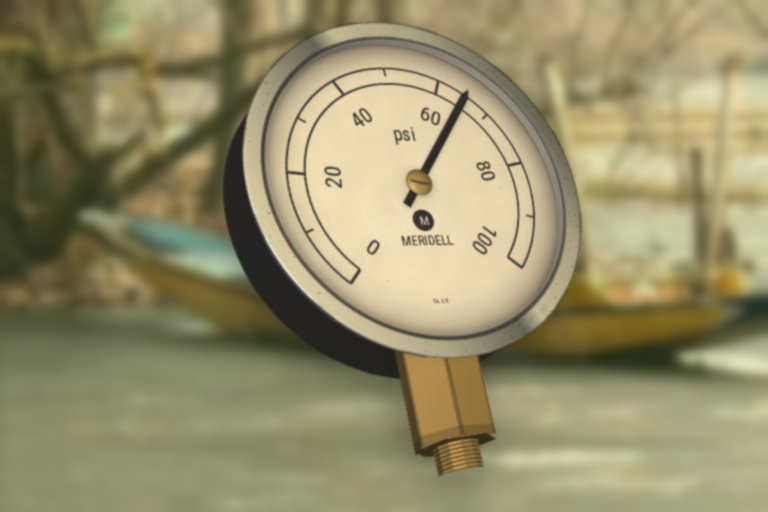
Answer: 65 psi
